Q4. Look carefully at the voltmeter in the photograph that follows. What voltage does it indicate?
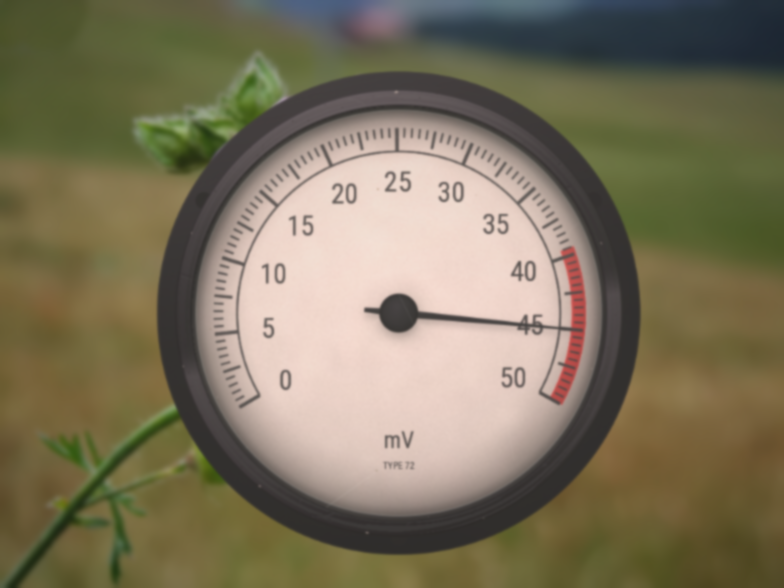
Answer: 45 mV
